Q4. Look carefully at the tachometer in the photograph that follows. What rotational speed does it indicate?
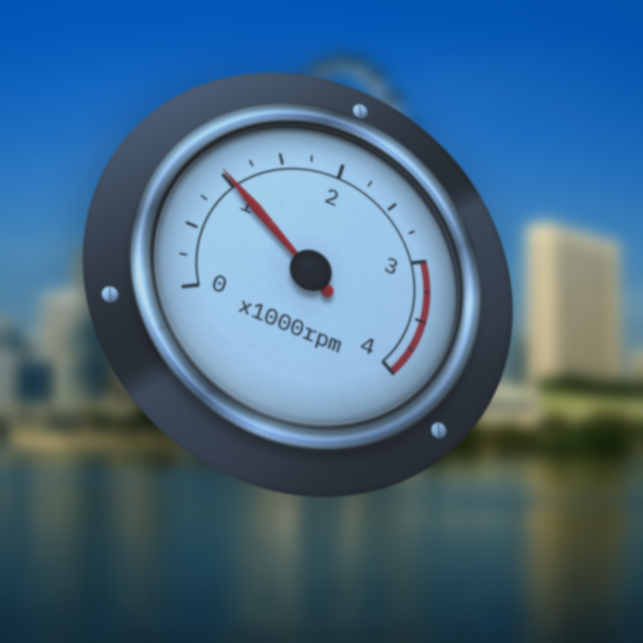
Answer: 1000 rpm
